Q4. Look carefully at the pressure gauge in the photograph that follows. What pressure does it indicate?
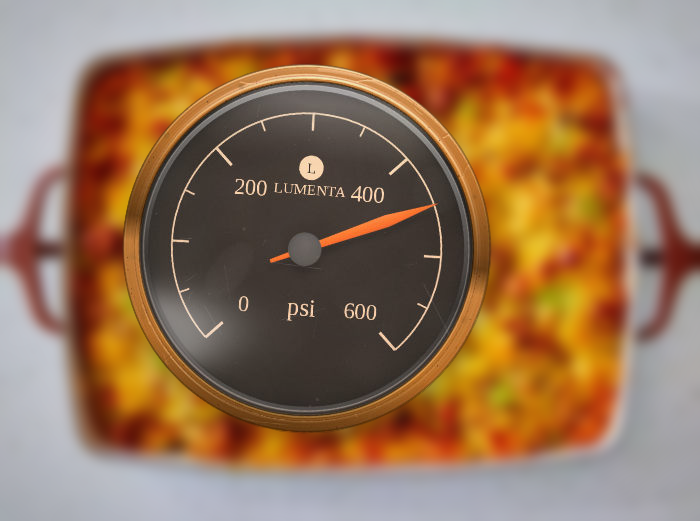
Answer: 450 psi
